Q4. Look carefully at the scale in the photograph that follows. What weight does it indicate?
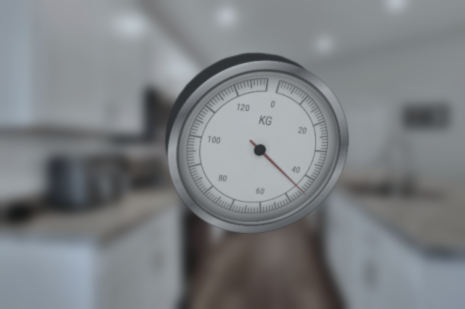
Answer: 45 kg
